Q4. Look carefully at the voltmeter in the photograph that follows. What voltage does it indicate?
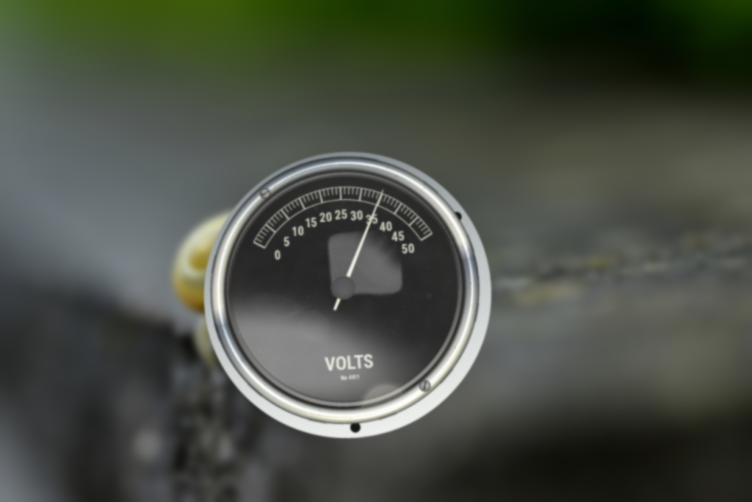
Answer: 35 V
